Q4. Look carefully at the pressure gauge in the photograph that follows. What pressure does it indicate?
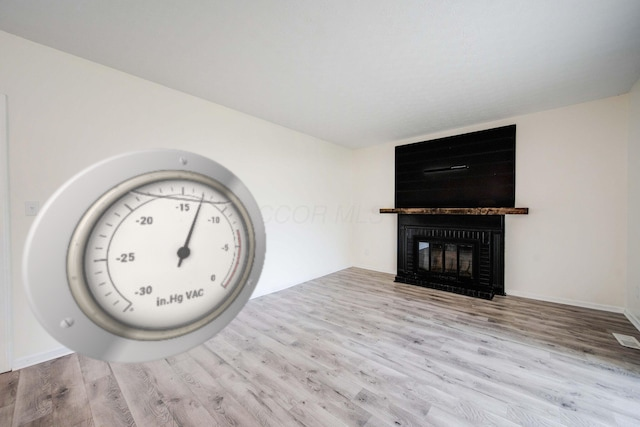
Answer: -13 inHg
